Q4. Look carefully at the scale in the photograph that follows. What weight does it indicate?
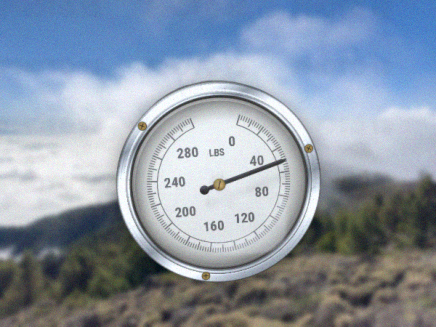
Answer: 50 lb
